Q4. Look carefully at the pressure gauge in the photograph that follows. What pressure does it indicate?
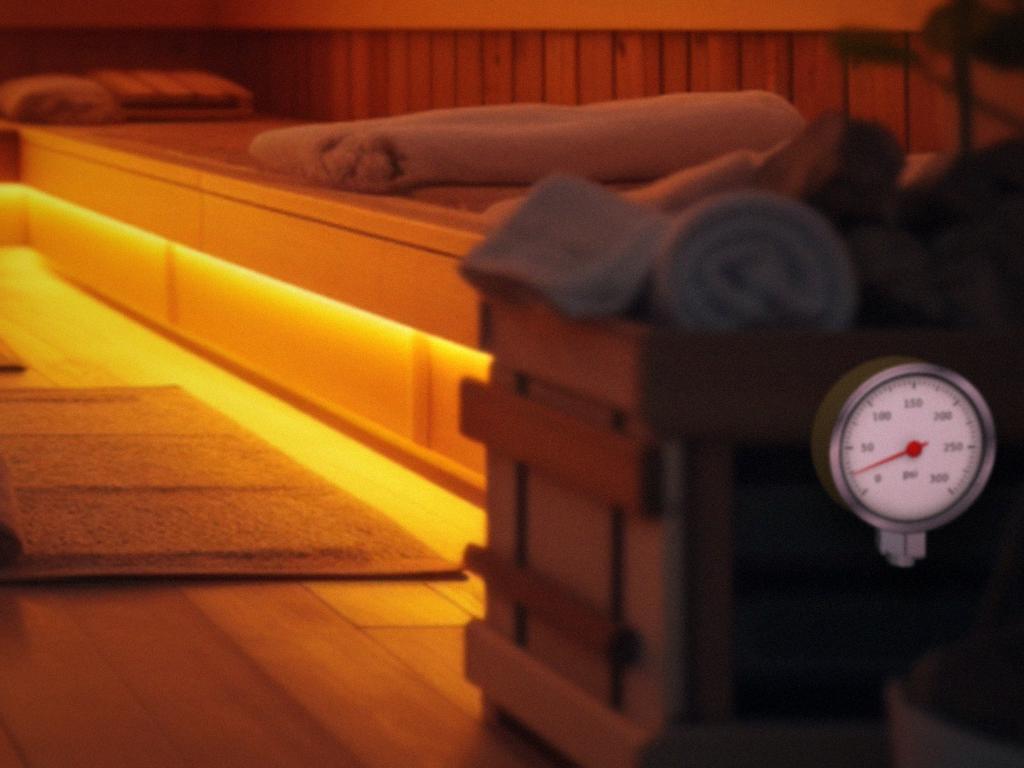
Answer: 25 psi
